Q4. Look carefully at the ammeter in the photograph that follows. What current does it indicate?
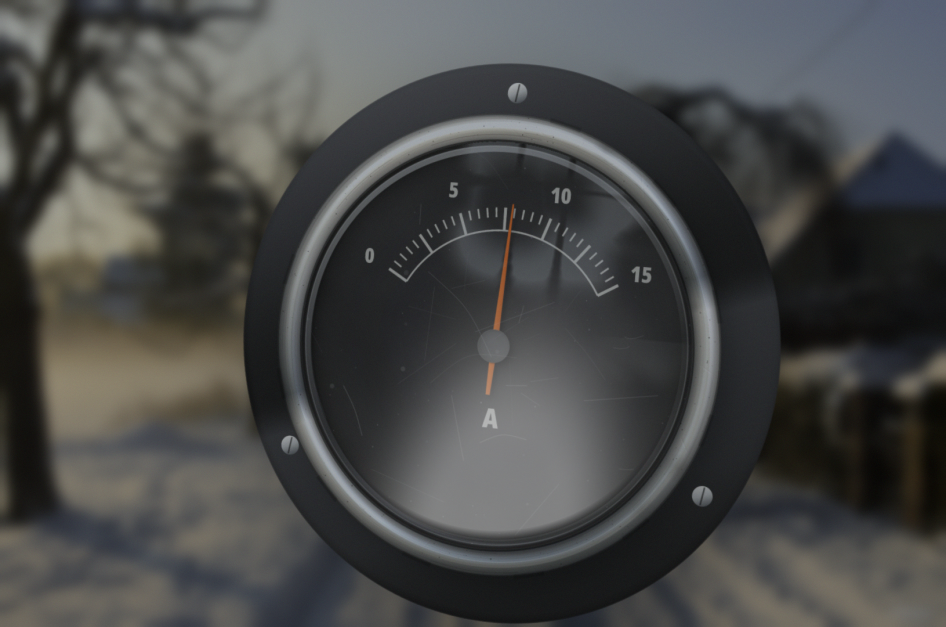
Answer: 8 A
